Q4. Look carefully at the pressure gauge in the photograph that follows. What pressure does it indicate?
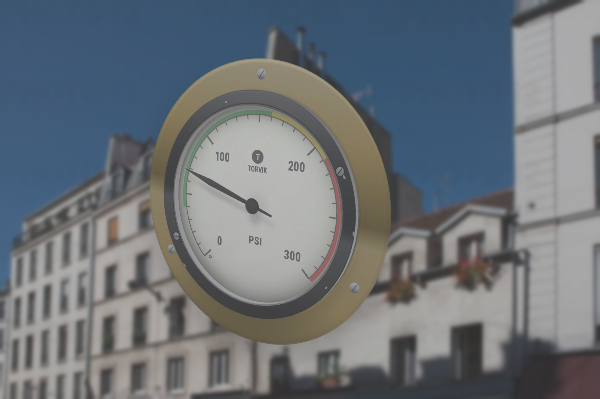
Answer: 70 psi
